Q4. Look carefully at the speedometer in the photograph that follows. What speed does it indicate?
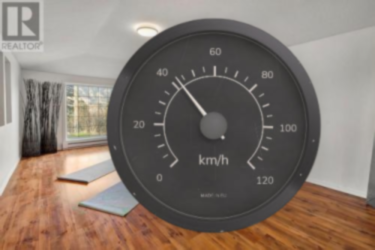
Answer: 42.5 km/h
